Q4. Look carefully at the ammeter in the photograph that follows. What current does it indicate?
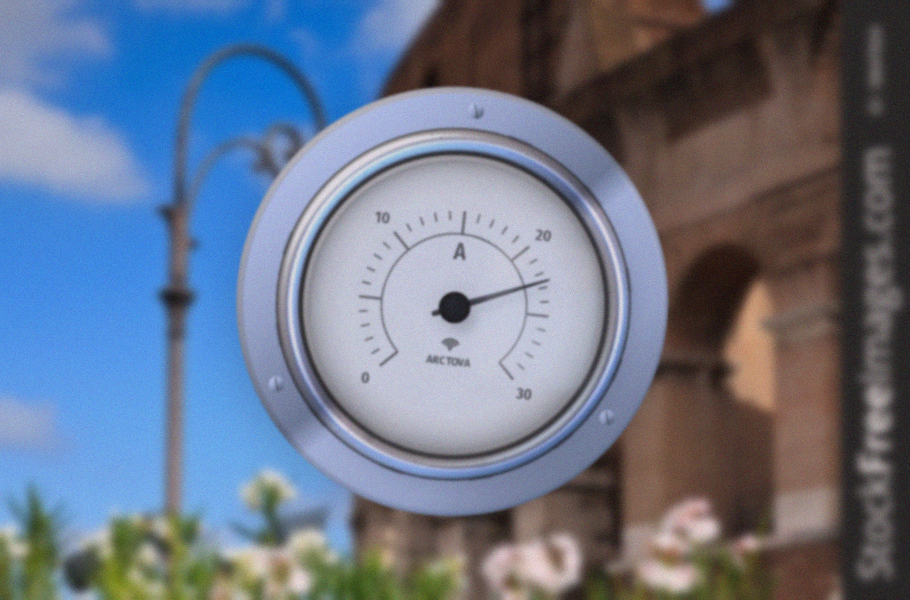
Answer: 22.5 A
